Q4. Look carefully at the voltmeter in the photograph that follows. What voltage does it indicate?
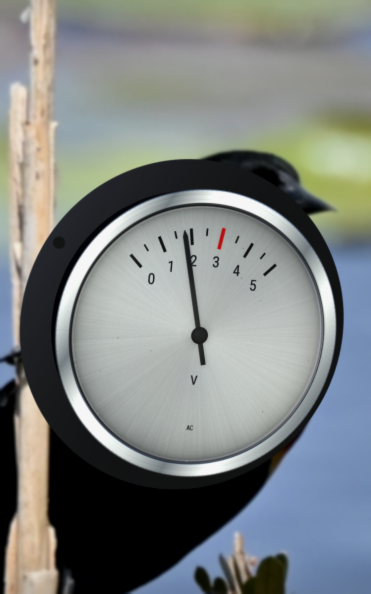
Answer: 1.75 V
